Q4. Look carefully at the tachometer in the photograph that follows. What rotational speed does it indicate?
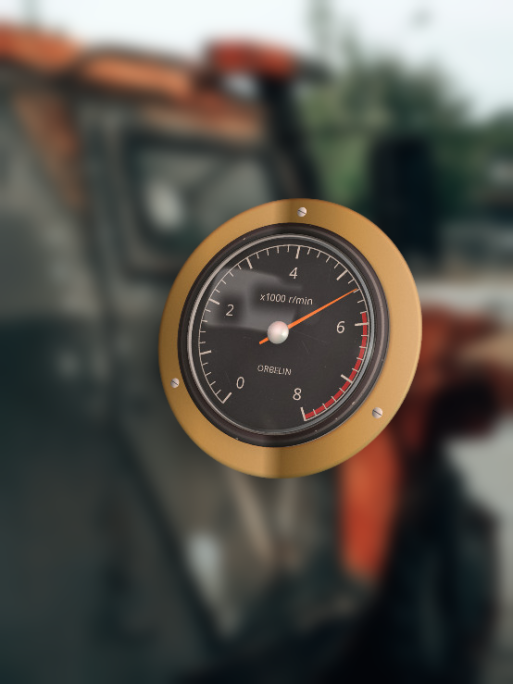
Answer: 5400 rpm
